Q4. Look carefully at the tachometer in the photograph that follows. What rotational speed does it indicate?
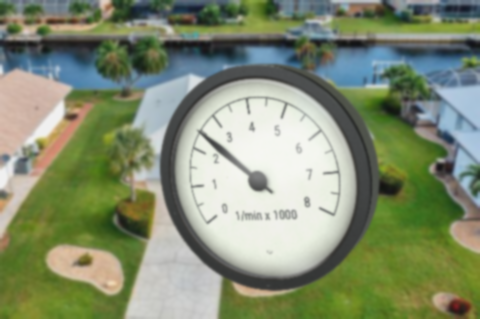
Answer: 2500 rpm
